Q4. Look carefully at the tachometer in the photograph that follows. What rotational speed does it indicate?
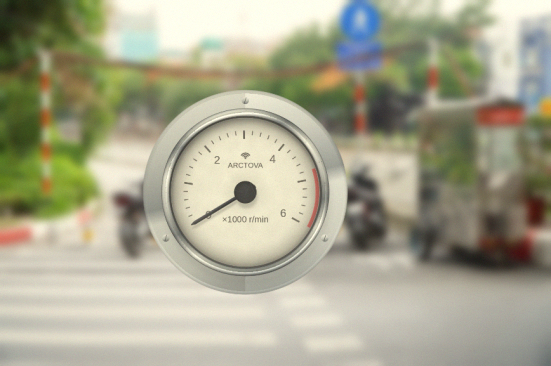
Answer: 0 rpm
